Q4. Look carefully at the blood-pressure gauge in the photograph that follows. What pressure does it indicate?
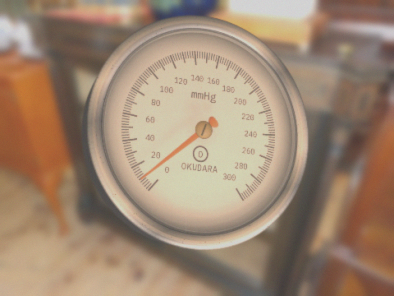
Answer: 10 mmHg
